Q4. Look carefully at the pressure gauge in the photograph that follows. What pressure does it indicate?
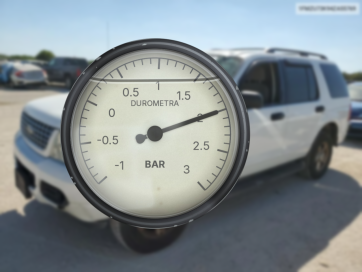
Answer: 2 bar
